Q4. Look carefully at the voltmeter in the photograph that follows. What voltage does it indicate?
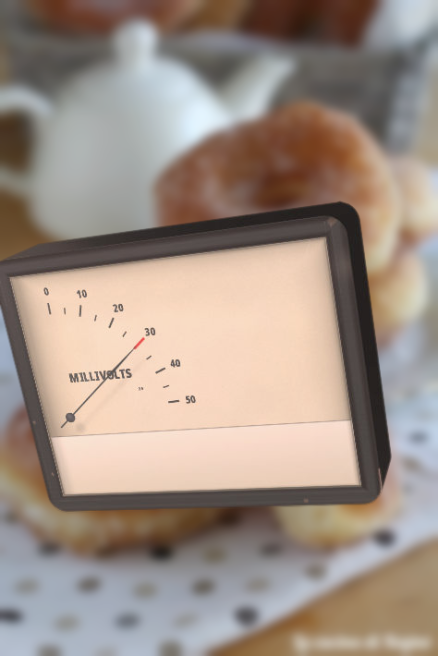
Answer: 30 mV
